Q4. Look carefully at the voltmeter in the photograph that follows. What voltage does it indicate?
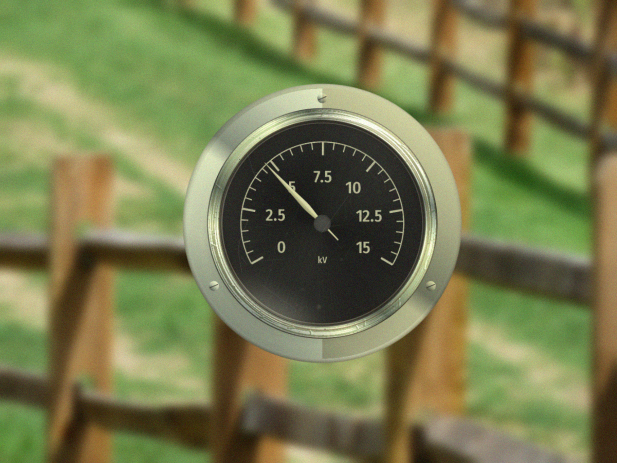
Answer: 4.75 kV
